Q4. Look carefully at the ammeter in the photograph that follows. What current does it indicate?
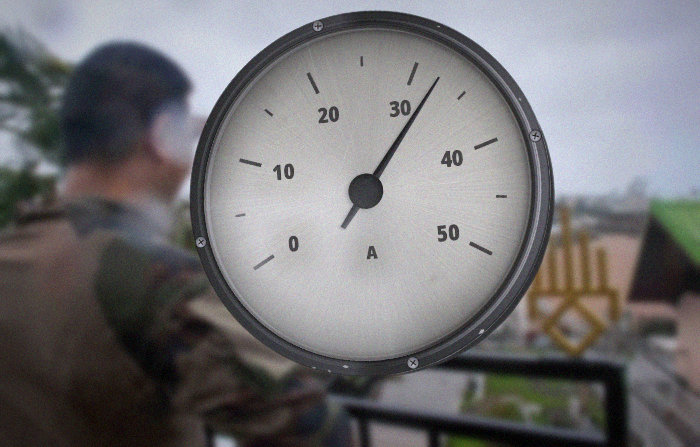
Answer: 32.5 A
